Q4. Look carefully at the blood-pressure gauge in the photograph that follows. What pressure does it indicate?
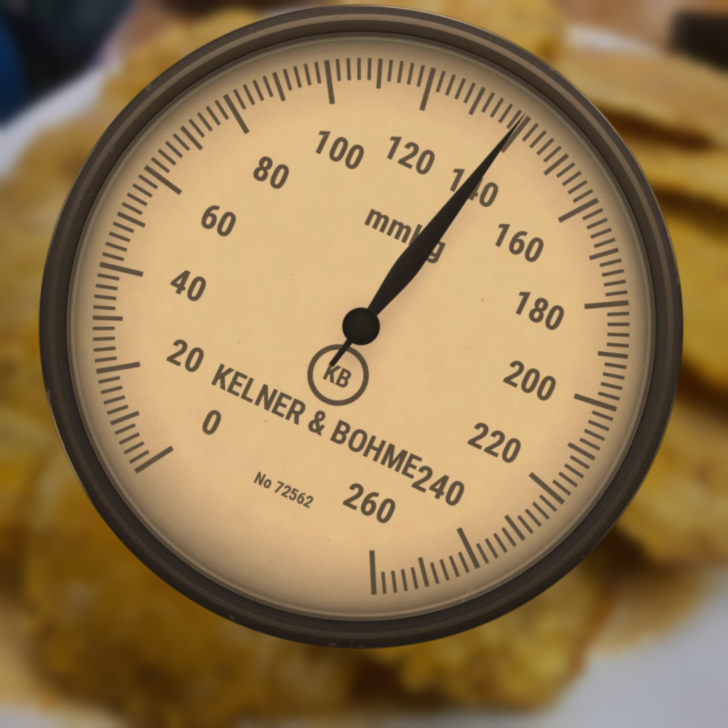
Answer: 139 mmHg
